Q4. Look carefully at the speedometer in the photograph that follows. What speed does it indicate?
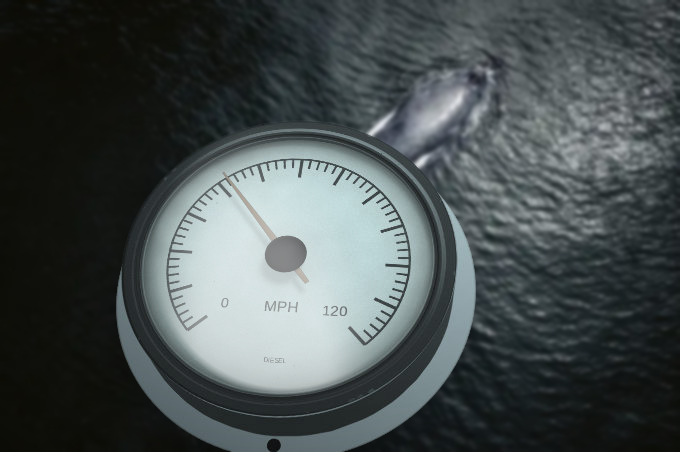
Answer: 42 mph
